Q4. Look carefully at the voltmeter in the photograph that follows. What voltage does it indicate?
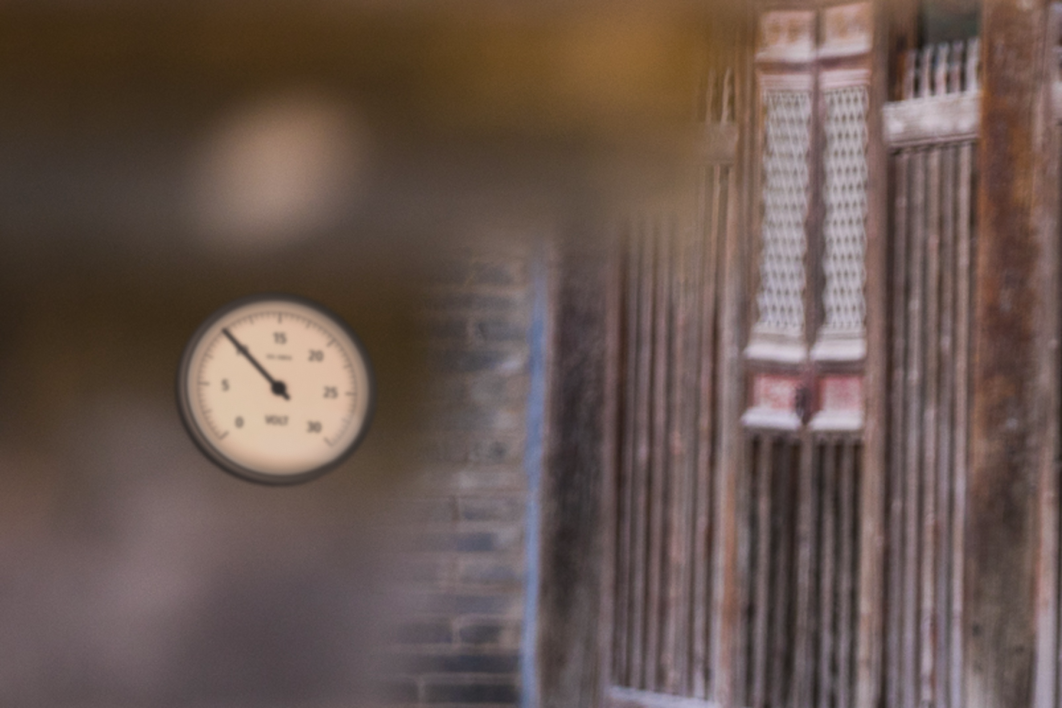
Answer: 10 V
